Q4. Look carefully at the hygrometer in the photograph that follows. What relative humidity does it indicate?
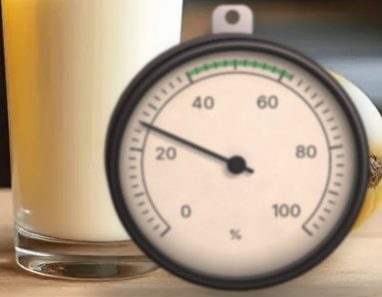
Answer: 26 %
